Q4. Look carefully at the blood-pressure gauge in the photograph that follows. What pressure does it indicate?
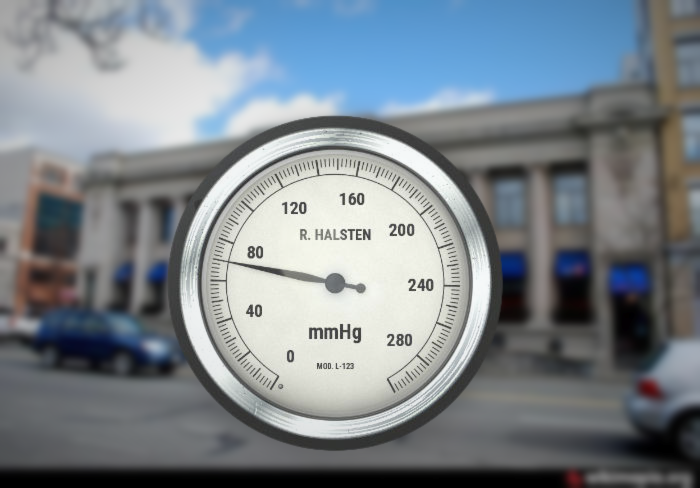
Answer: 70 mmHg
